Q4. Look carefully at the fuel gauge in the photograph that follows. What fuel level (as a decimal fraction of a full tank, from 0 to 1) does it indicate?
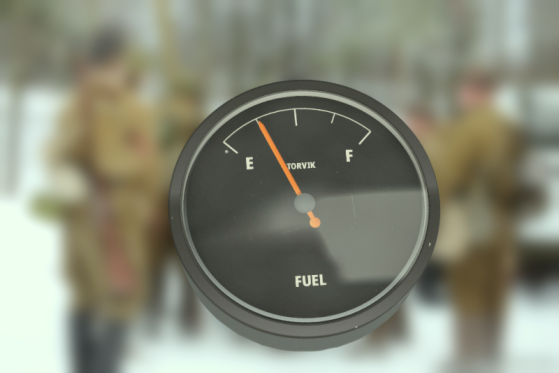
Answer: 0.25
